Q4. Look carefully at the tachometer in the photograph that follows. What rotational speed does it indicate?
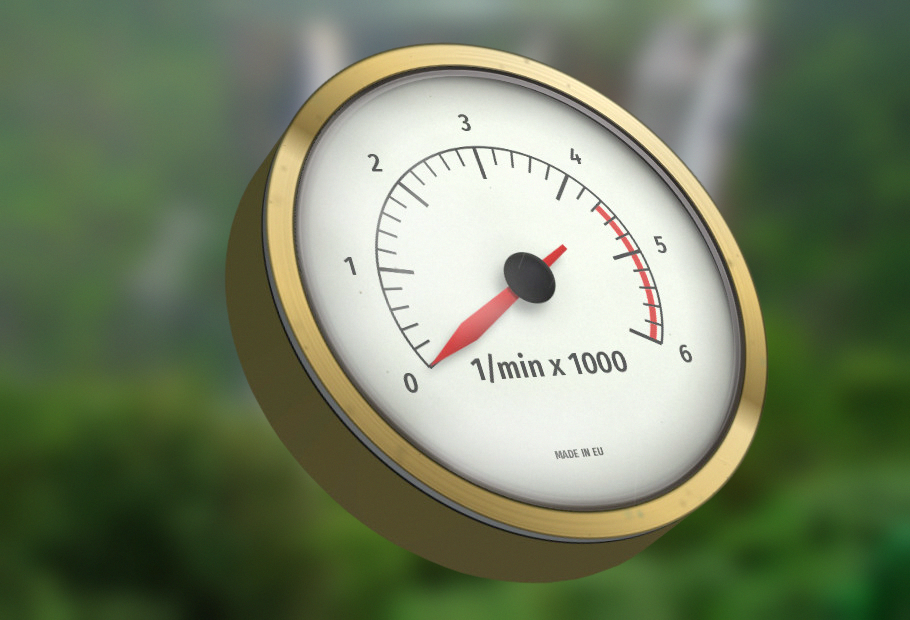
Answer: 0 rpm
